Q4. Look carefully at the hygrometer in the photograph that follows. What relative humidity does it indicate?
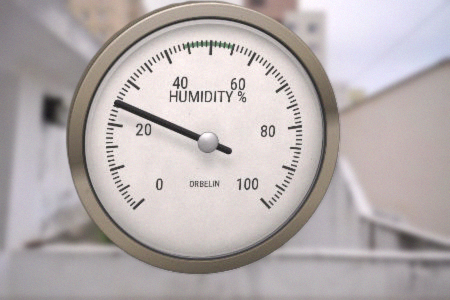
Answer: 25 %
